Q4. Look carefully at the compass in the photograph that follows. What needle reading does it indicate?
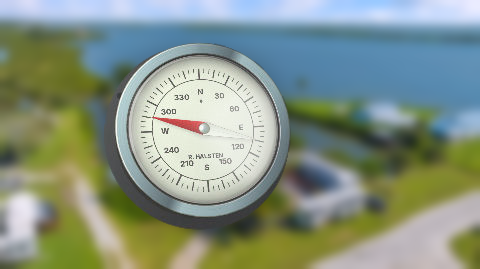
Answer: 285 °
